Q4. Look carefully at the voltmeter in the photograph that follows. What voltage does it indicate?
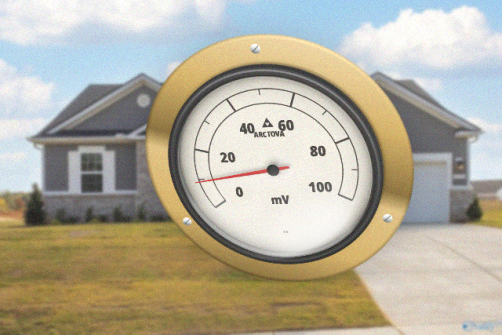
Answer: 10 mV
